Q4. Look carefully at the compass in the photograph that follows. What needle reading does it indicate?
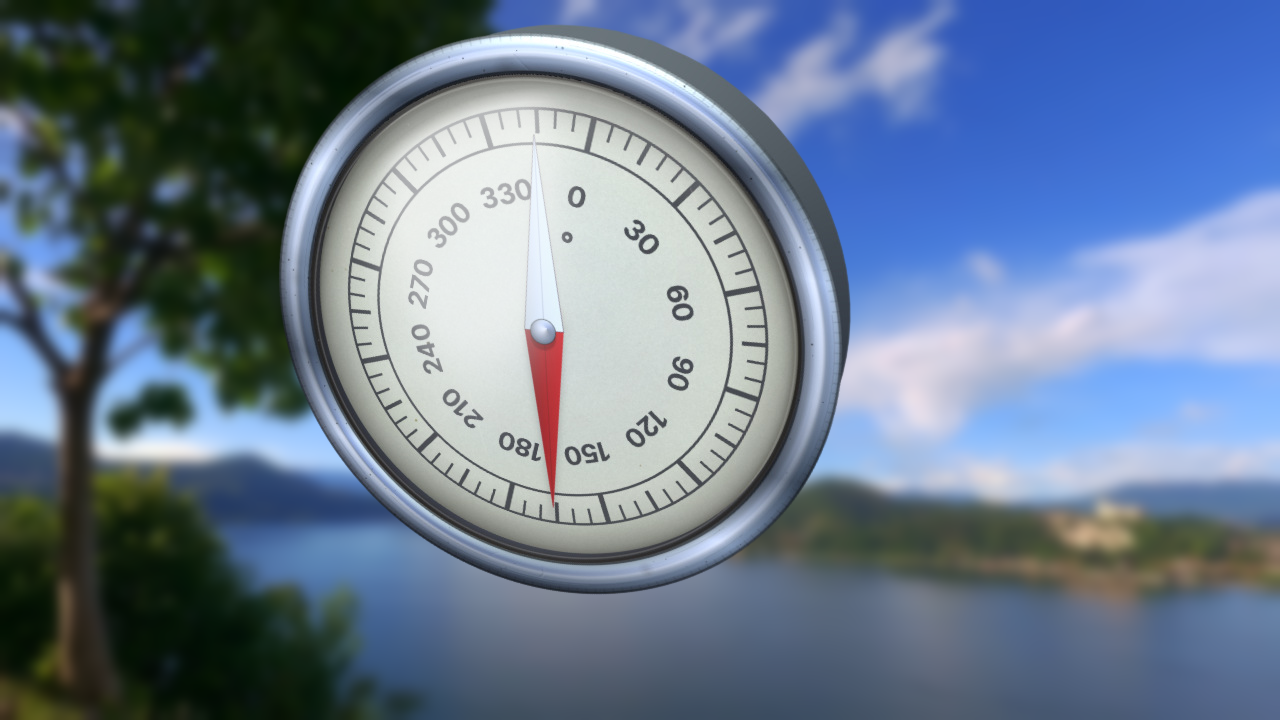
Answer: 165 °
